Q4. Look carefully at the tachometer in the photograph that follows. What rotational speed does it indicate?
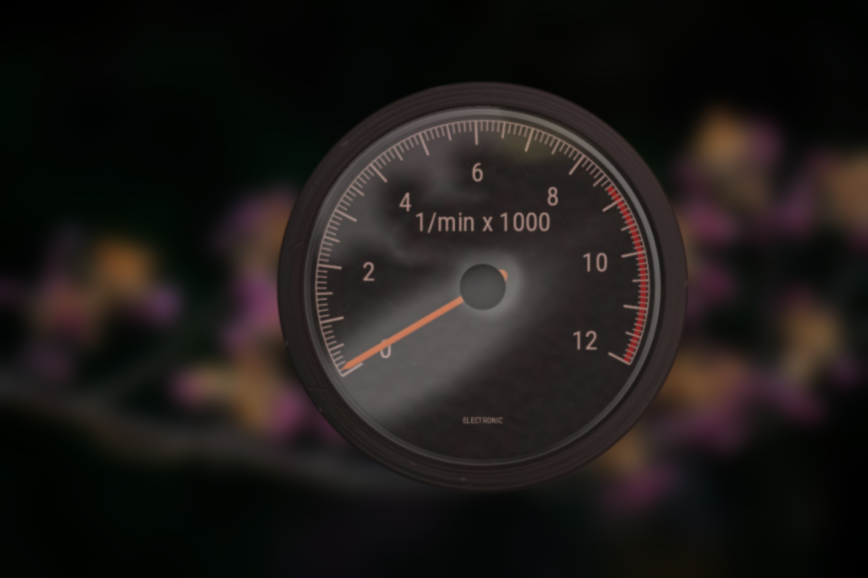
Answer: 100 rpm
